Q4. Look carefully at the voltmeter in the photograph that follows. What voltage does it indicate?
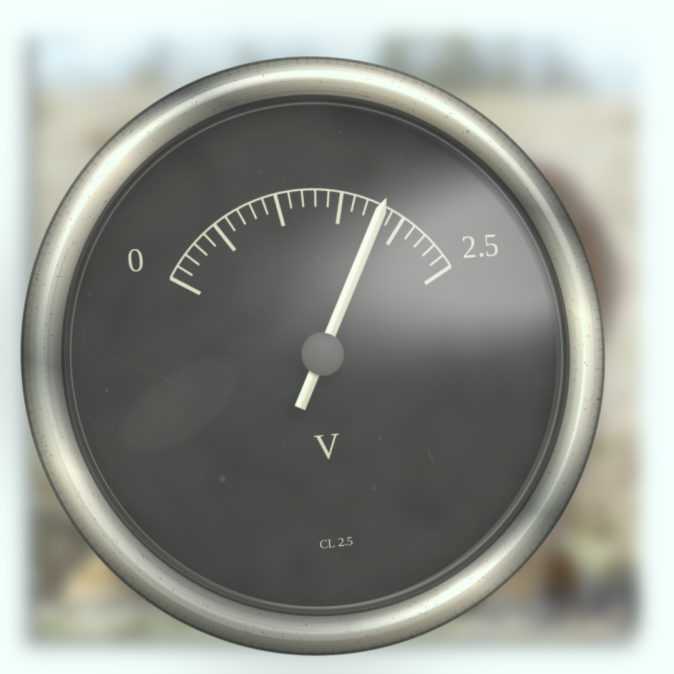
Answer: 1.8 V
